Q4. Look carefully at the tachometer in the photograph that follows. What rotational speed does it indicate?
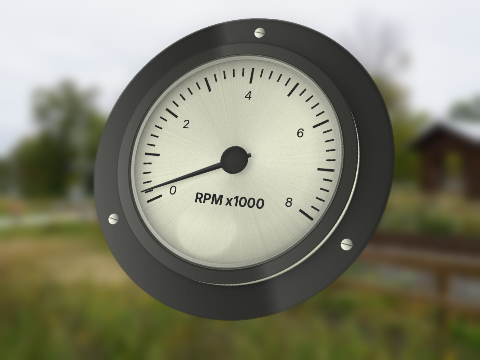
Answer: 200 rpm
